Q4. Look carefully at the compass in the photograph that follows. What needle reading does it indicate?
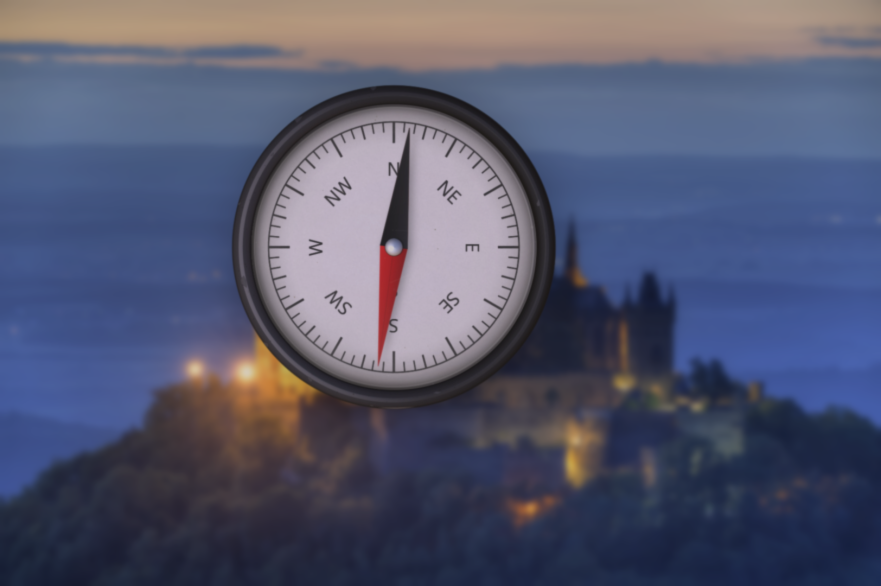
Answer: 187.5 °
